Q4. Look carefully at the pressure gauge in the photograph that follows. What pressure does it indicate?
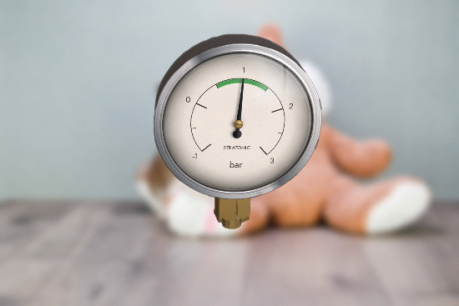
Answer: 1 bar
